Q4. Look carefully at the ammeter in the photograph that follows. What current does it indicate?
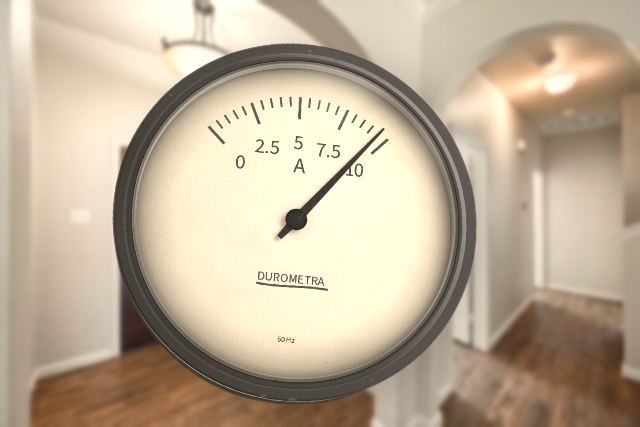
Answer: 9.5 A
